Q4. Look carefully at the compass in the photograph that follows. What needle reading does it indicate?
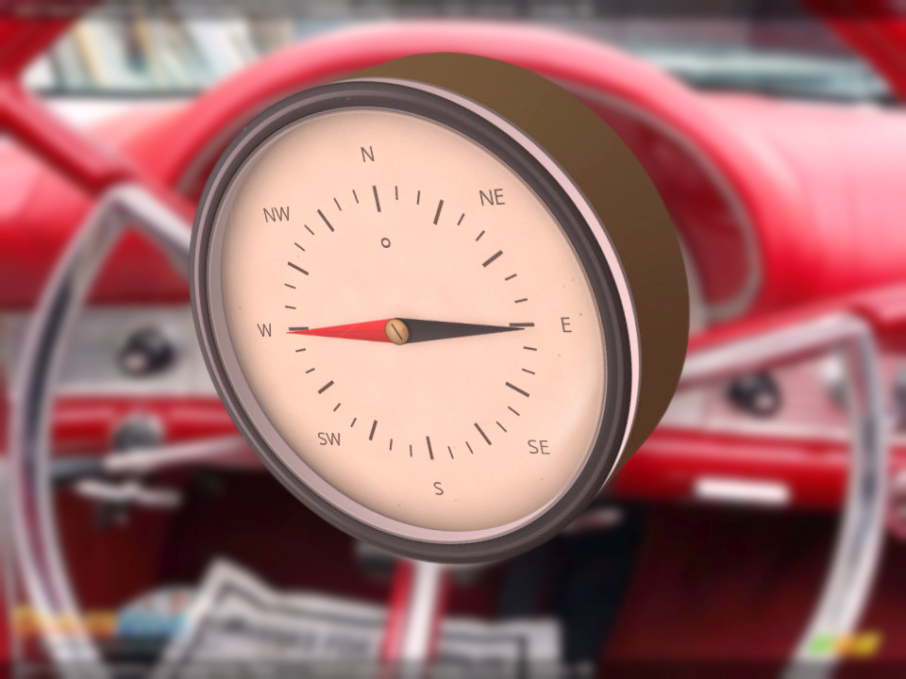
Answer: 270 °
